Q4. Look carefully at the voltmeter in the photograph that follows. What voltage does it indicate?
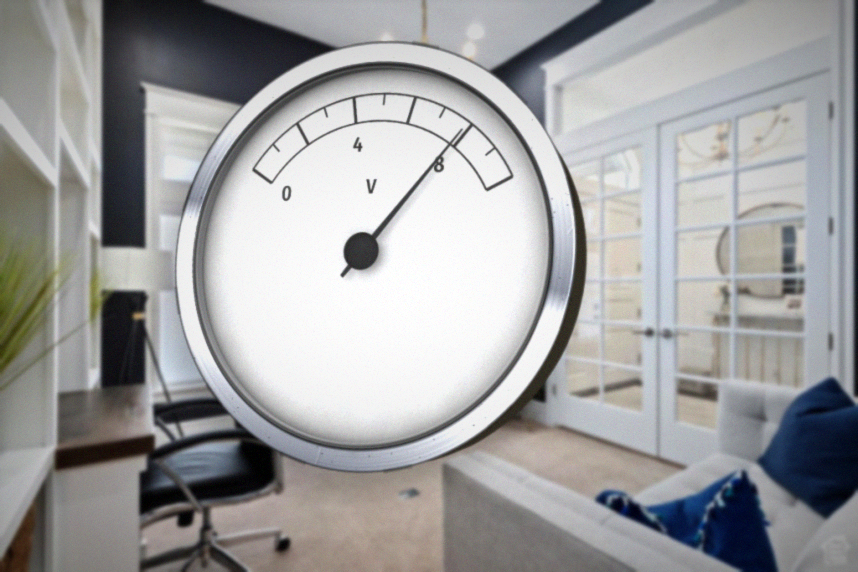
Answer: 8 V
